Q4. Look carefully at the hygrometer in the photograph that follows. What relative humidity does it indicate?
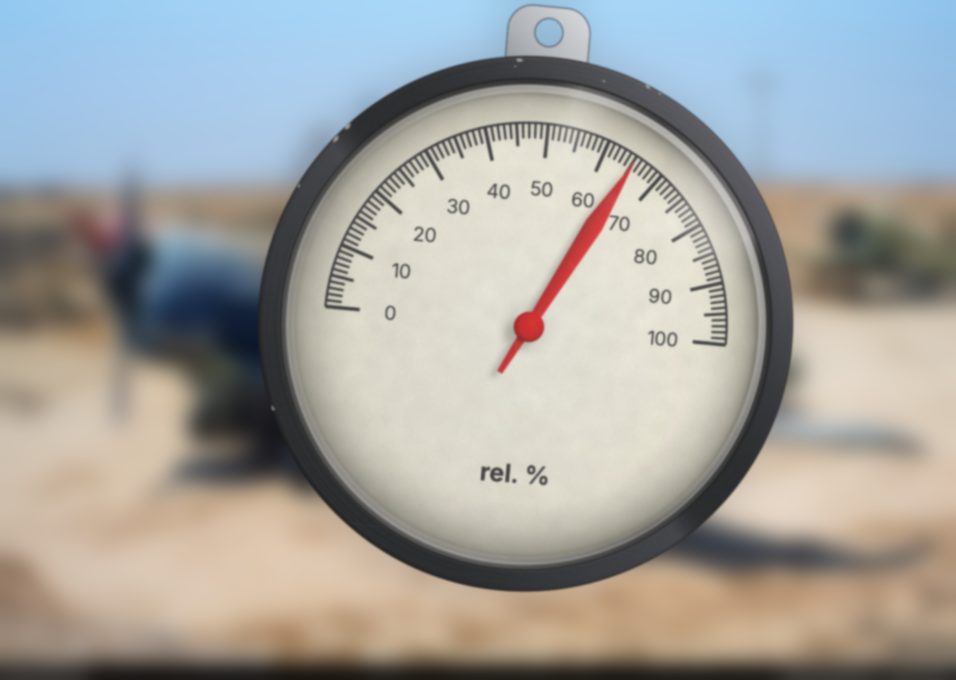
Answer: 65 %
